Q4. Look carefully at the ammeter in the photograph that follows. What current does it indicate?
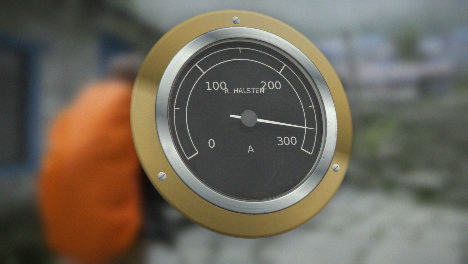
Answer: 275 A
